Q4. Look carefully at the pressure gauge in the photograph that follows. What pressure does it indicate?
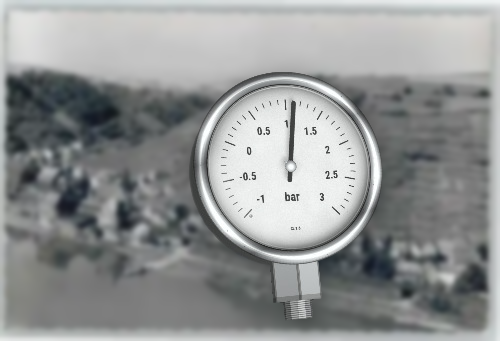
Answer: 1.1 bar
